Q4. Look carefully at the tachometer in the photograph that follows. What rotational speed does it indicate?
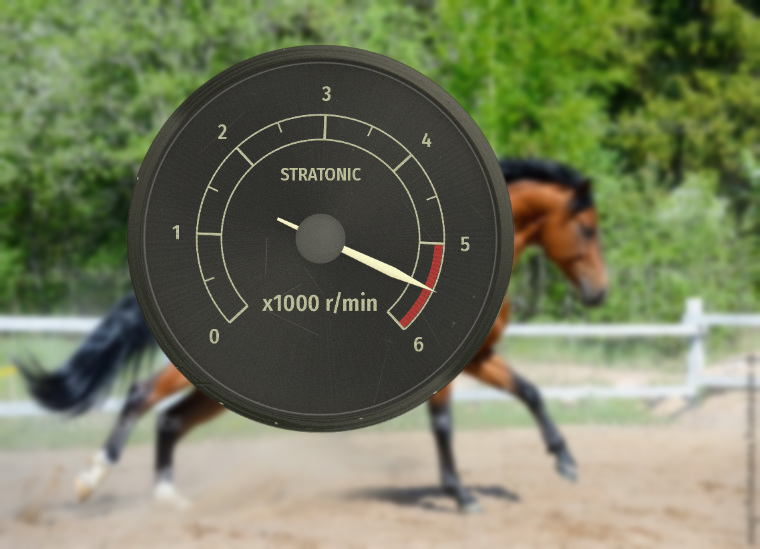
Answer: 5500 rpm
